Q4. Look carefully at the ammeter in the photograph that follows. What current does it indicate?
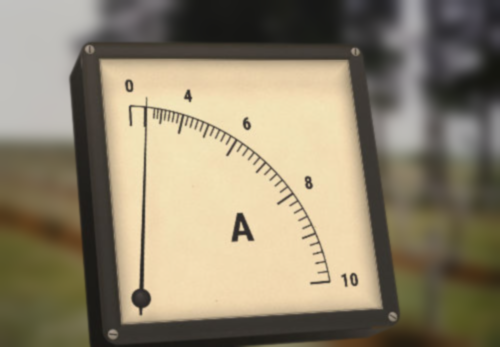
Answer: 2 A
